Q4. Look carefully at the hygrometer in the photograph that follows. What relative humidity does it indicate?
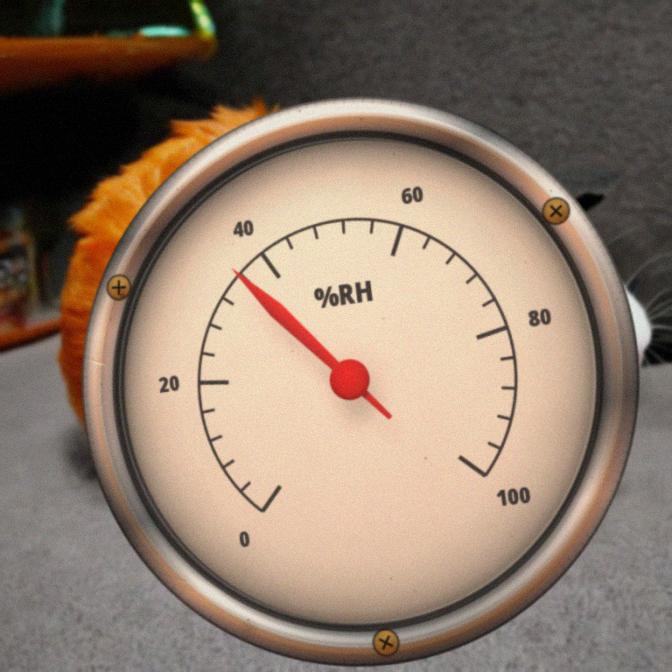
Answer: 36 %
